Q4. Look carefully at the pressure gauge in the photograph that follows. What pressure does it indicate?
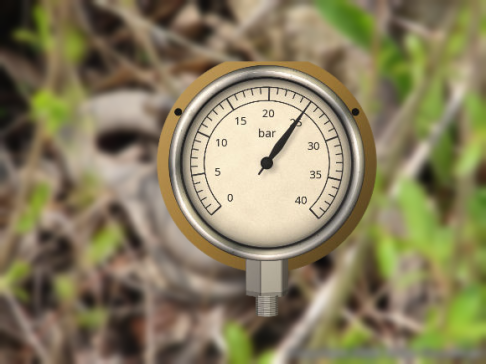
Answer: 25 bar
